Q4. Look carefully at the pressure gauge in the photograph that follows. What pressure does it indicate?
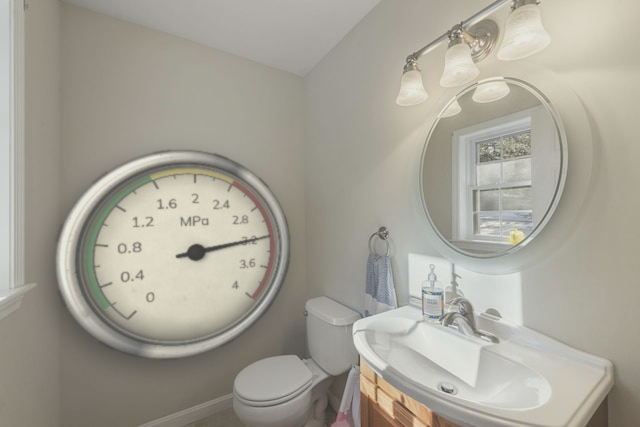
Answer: 3.2 MPa
